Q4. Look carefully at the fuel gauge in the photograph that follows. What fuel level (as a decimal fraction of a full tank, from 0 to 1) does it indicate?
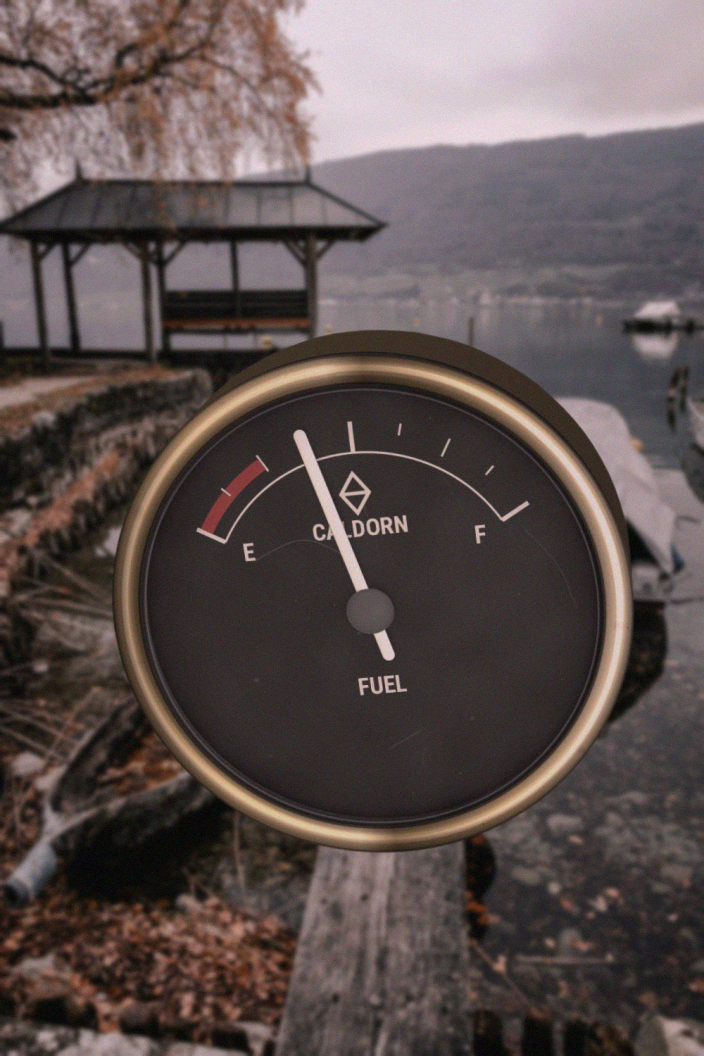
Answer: 0.375
